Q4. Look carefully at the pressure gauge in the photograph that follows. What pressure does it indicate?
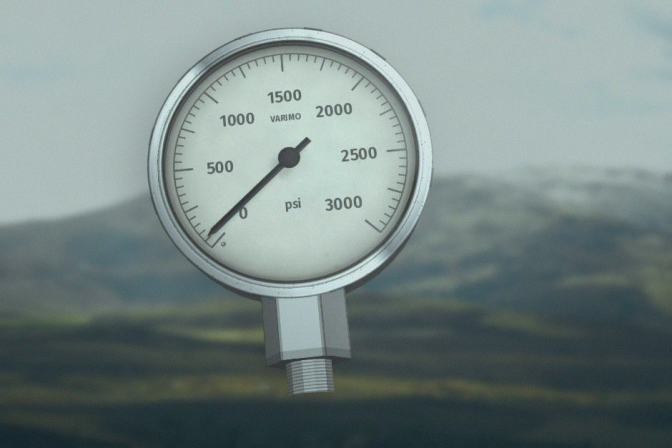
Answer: 50 psi
